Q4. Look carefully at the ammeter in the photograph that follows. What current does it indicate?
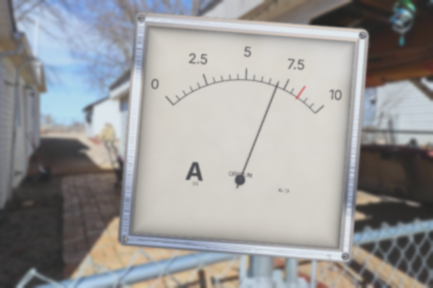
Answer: 7 A
